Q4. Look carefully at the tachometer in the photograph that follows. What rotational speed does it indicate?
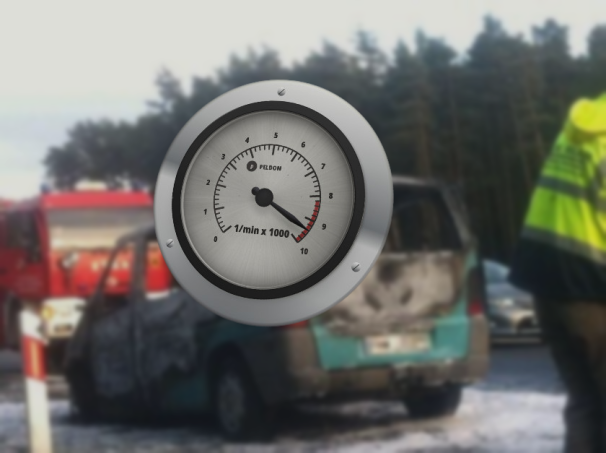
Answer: 9400 rpm
